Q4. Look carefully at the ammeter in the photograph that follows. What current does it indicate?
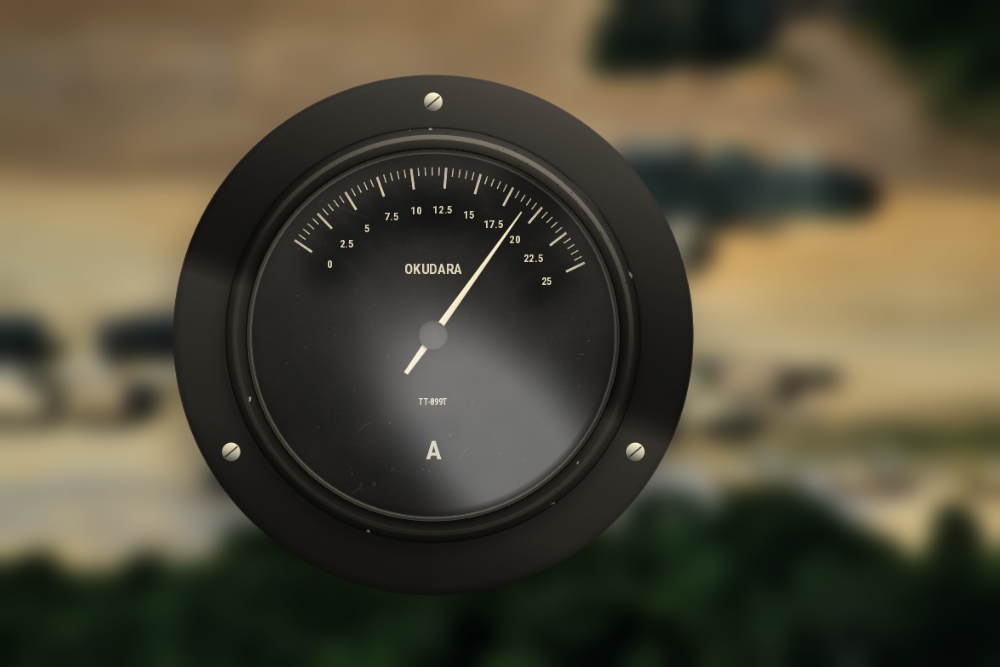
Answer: 19 A
